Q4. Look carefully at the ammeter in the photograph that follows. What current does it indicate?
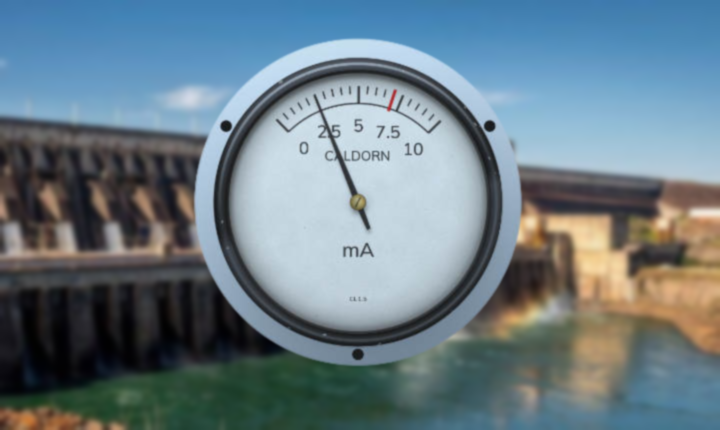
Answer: 2.5 mA
